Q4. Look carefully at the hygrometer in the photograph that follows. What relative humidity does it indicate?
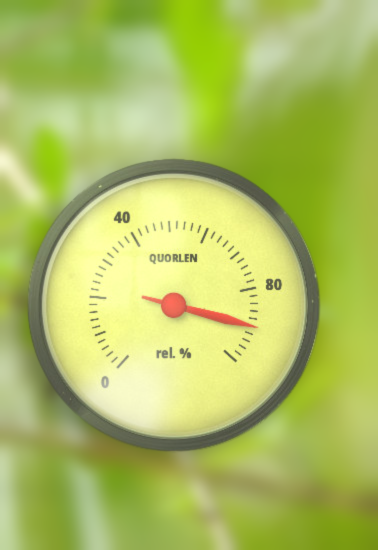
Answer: 90 %
